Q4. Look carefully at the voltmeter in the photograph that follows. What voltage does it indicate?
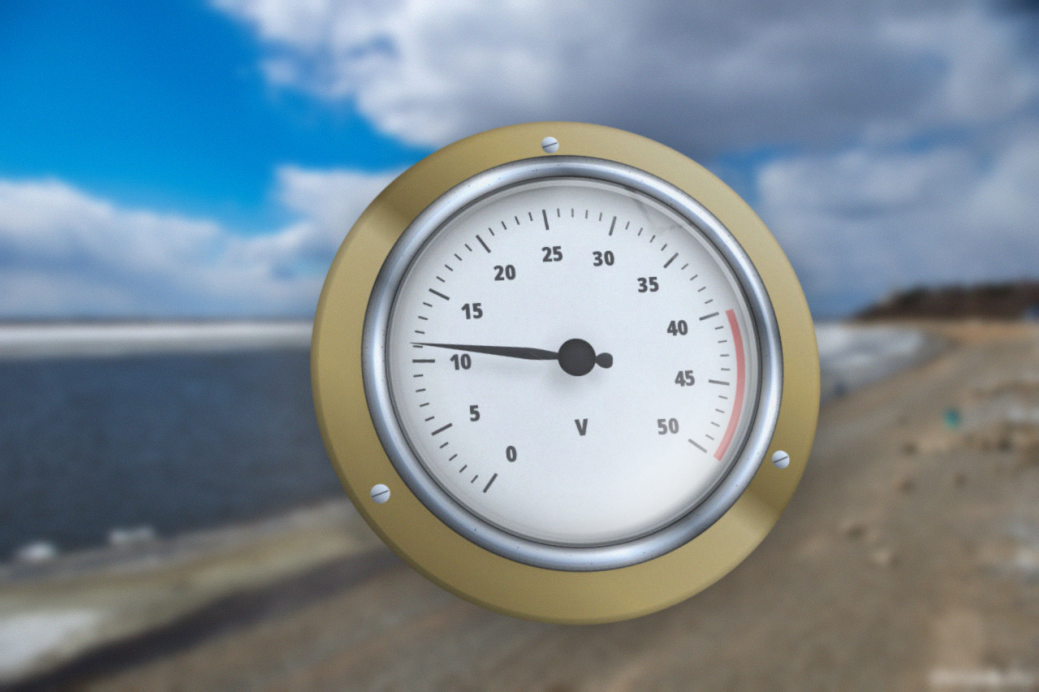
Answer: 11 V
